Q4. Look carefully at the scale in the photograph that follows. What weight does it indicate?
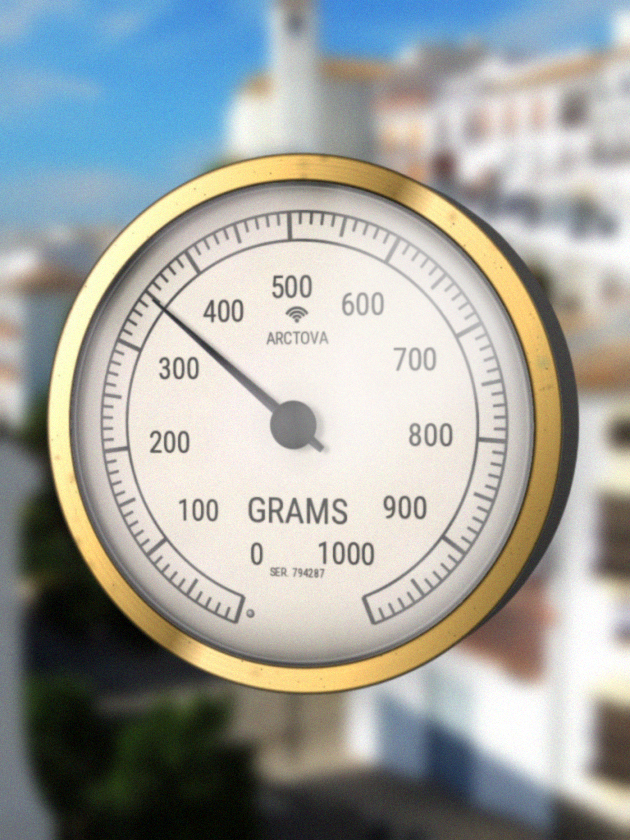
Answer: 350 g
